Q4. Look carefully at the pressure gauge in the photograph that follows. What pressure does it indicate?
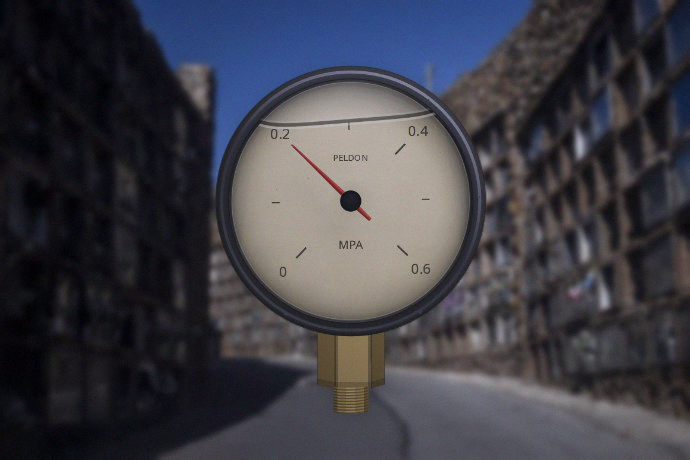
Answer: 0.2 MPa
